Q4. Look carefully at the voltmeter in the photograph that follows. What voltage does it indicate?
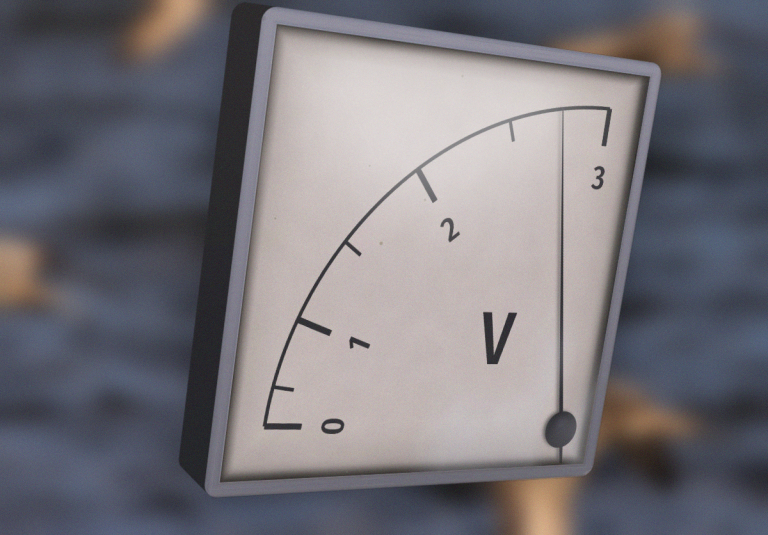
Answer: 2.75 V
